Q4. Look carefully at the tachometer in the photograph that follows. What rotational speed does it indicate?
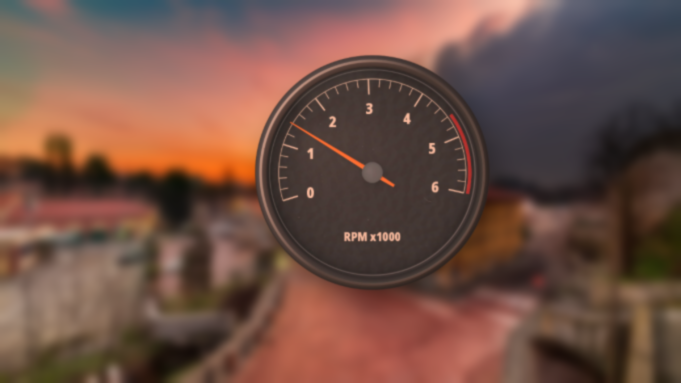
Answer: 1400 rpm
